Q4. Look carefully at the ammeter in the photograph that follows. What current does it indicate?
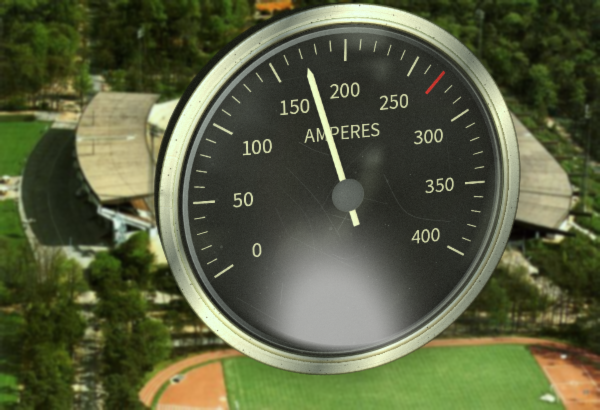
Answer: 170 A
